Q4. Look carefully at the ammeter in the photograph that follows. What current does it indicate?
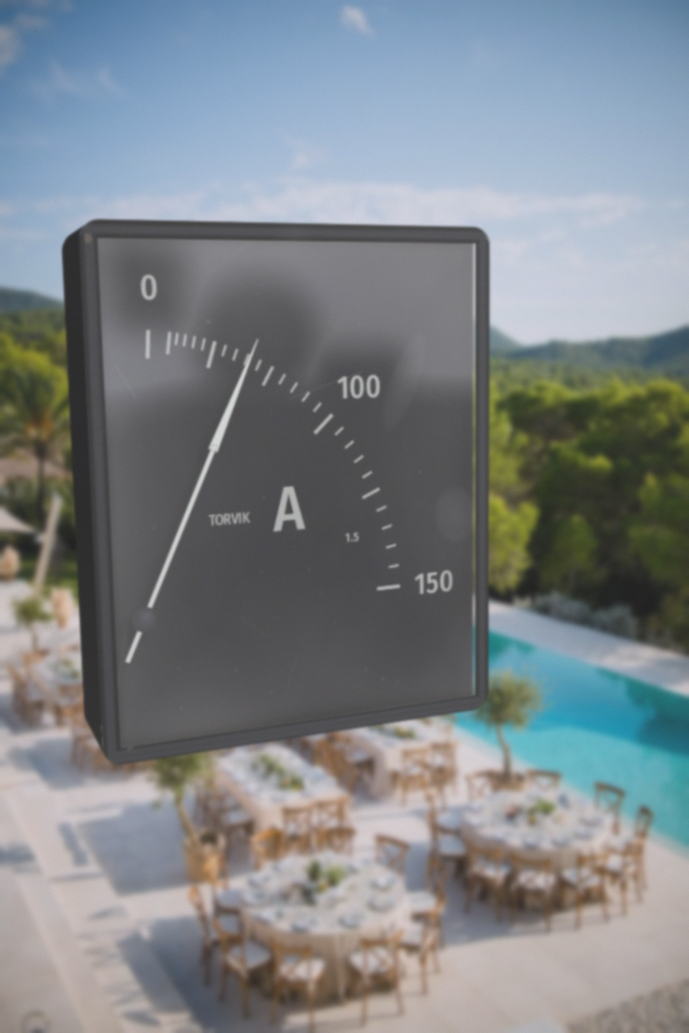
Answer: 65 A
